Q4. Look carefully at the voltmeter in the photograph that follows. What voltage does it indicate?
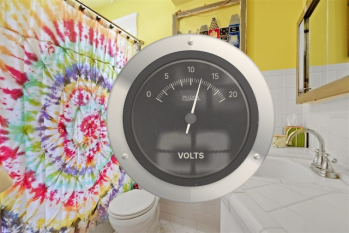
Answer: 12.5 V
